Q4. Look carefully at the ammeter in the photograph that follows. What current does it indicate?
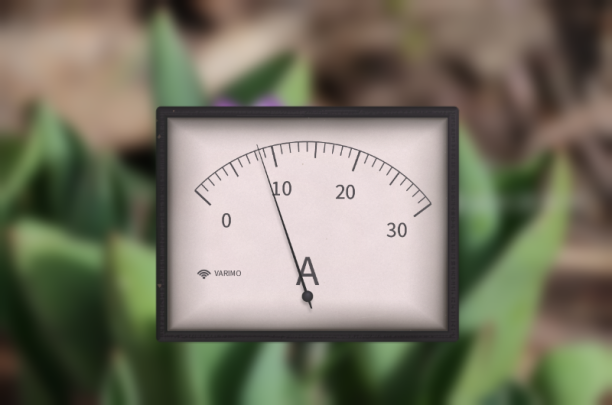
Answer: 8.5 A
